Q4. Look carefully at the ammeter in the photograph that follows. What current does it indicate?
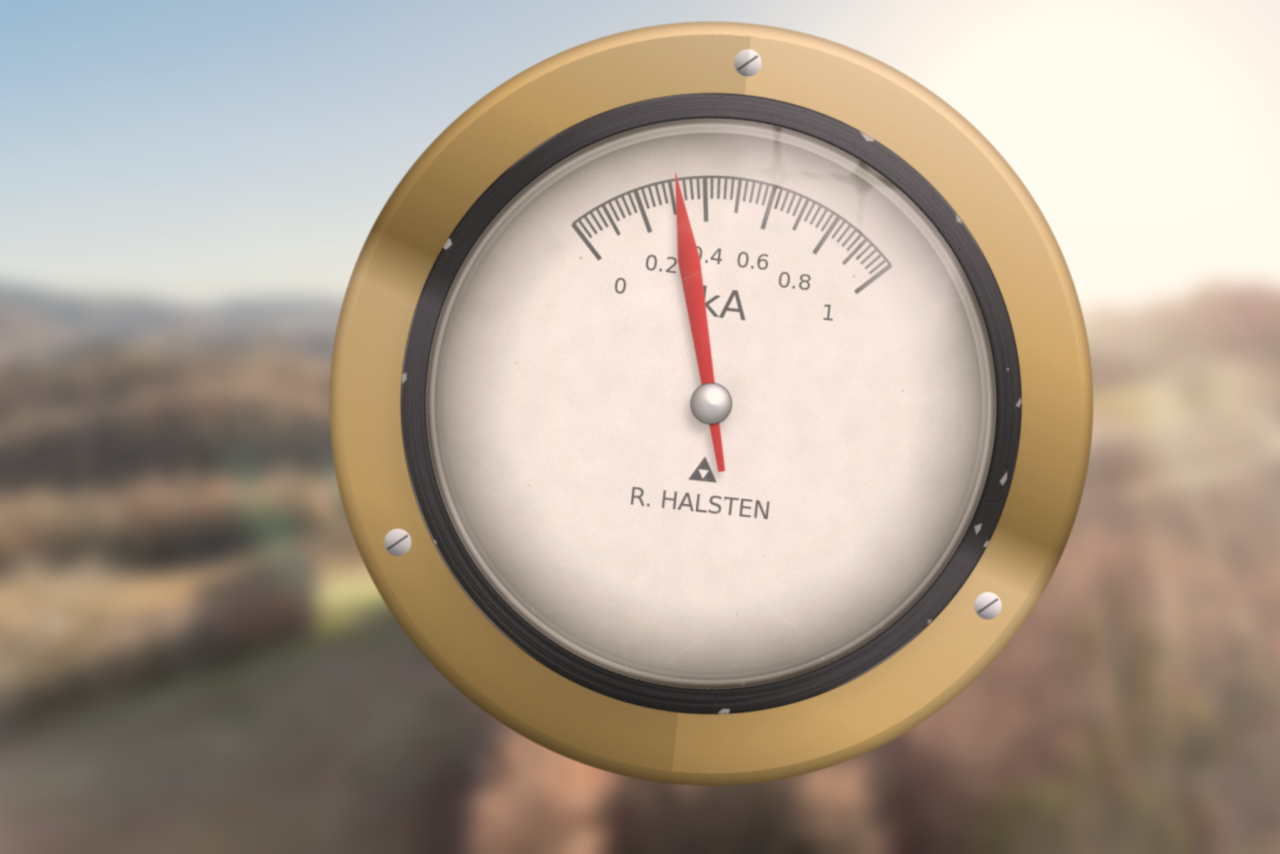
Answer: 0.32 kA
